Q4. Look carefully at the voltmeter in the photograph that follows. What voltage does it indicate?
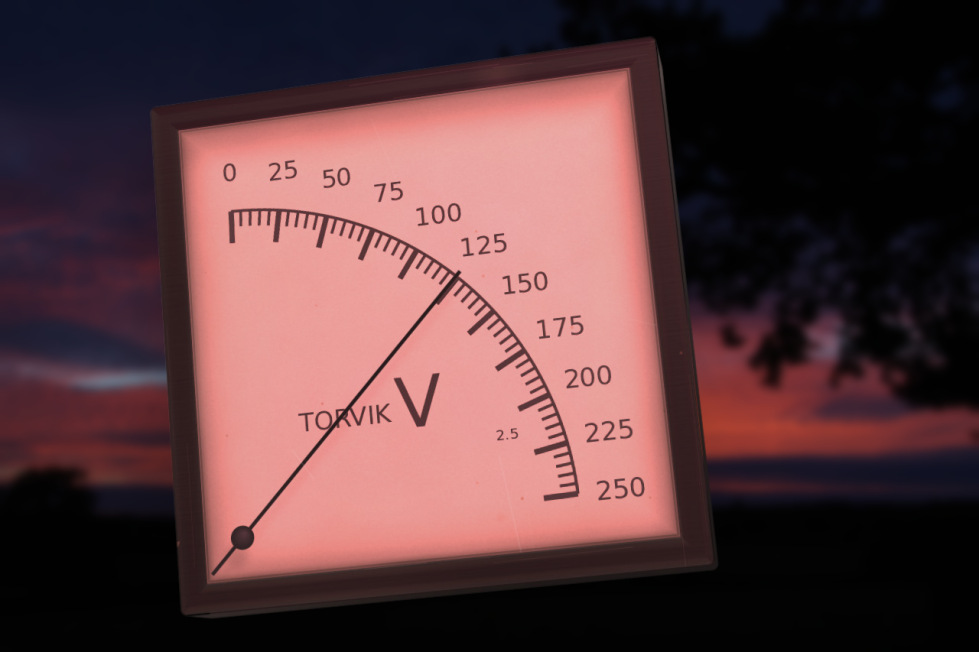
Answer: 125 V
